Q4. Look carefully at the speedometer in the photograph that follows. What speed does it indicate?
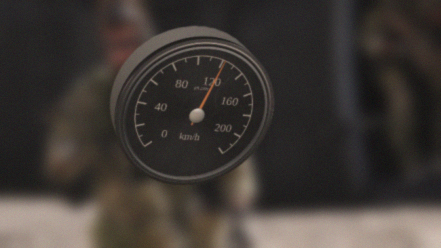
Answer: 120 km/h
